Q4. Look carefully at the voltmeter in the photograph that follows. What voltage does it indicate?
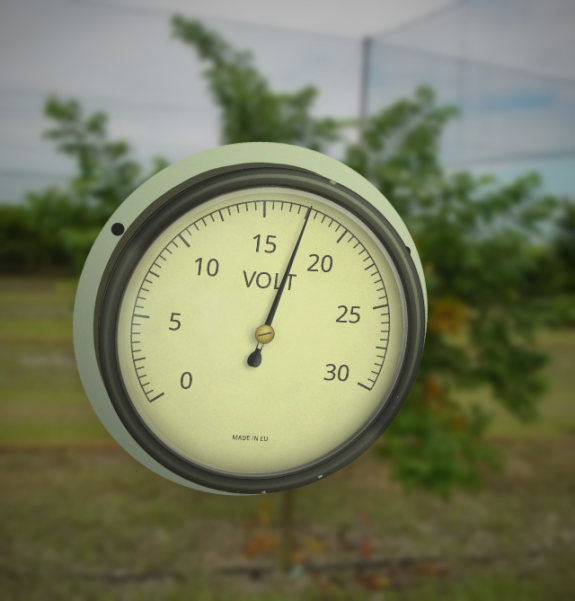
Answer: 17.5 V
